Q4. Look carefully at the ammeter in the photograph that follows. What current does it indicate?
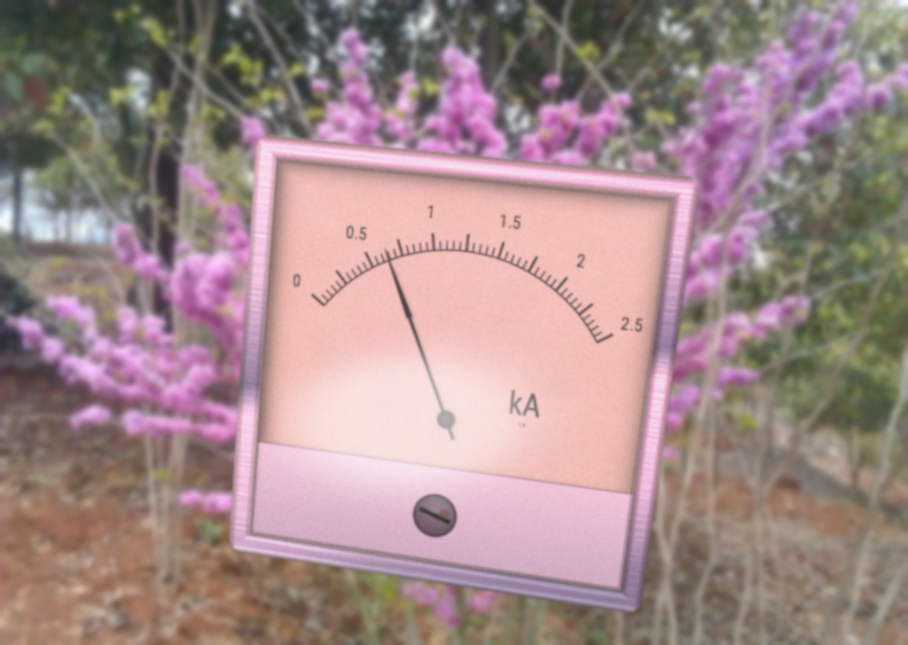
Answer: 0.65 kA
